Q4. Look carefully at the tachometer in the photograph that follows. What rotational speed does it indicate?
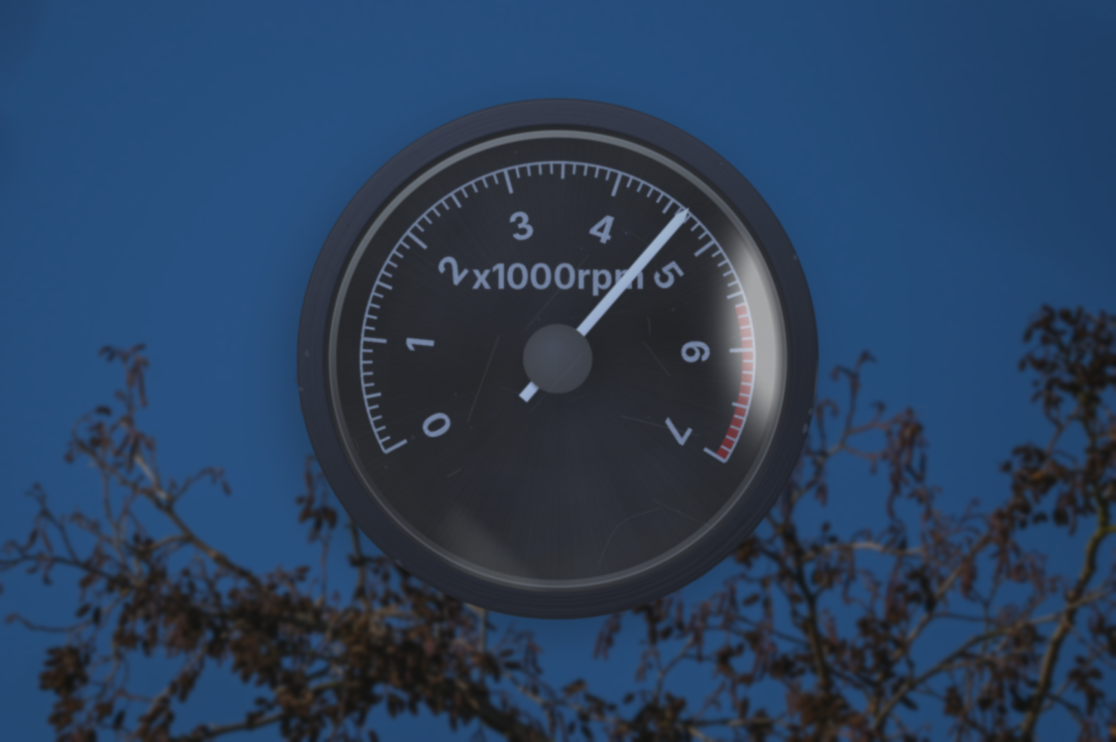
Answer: 4650 rpm
